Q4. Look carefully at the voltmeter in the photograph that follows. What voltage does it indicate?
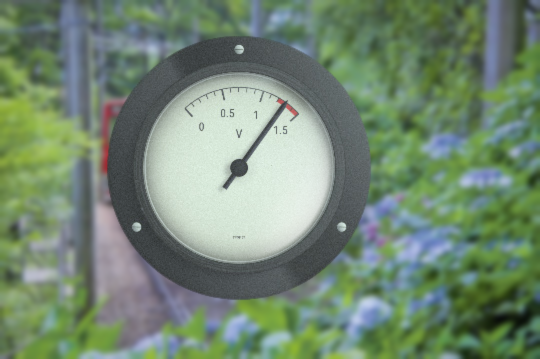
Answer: 1.3 V
